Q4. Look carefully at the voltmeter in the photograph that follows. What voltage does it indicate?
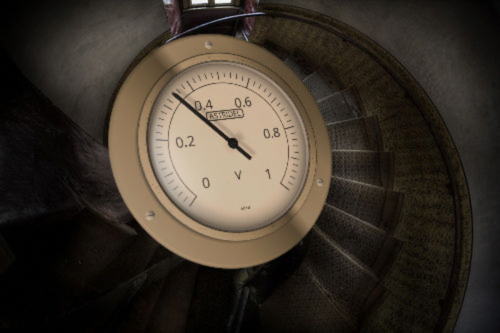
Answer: 0.34 V
